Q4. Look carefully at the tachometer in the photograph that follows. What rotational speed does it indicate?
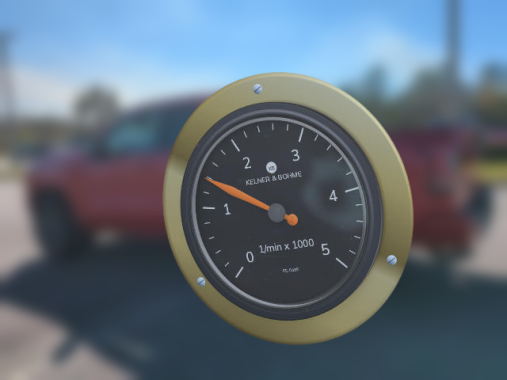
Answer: 1400 rpm
